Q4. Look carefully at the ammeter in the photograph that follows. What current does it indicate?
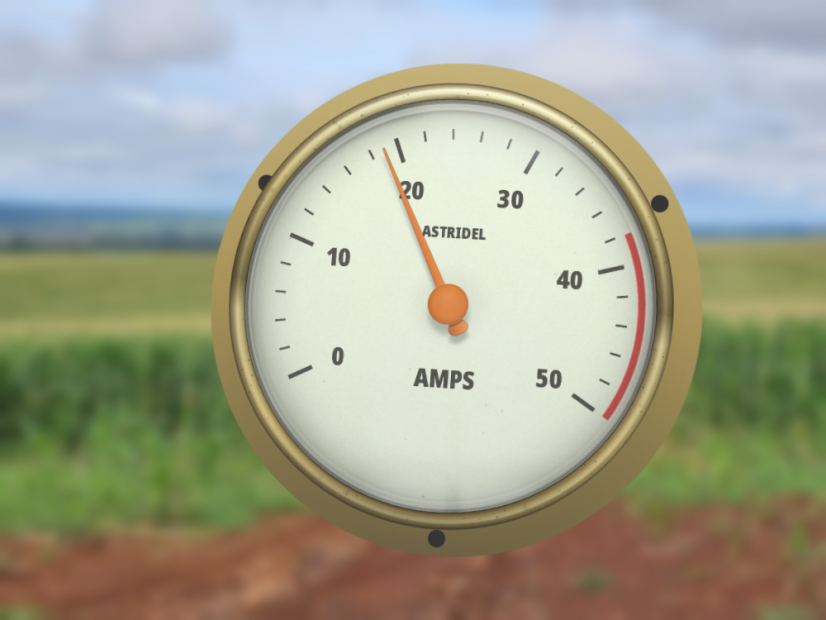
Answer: 19 A
